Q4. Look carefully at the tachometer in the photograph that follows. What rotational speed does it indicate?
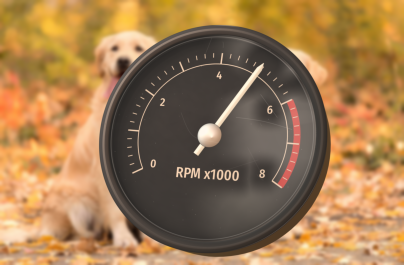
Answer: 5000 rpm
